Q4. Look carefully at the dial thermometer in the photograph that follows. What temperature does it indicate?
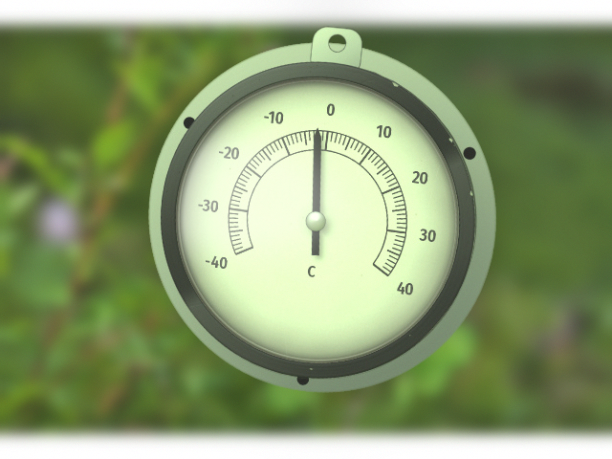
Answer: -2 °C
